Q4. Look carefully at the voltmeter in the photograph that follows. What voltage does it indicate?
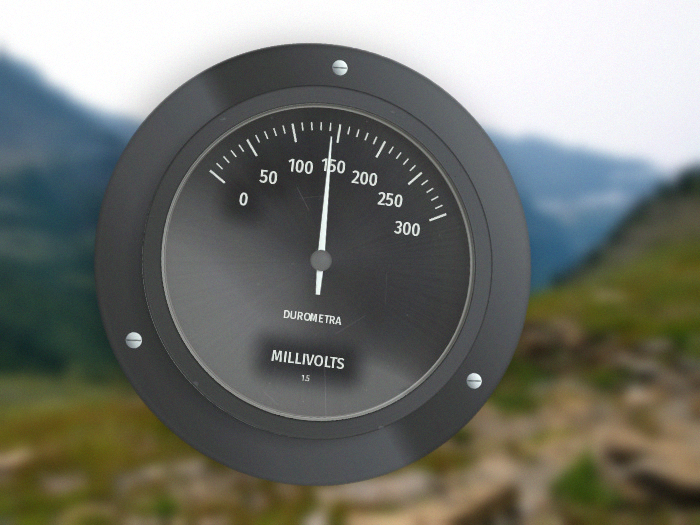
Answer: 140 mV
